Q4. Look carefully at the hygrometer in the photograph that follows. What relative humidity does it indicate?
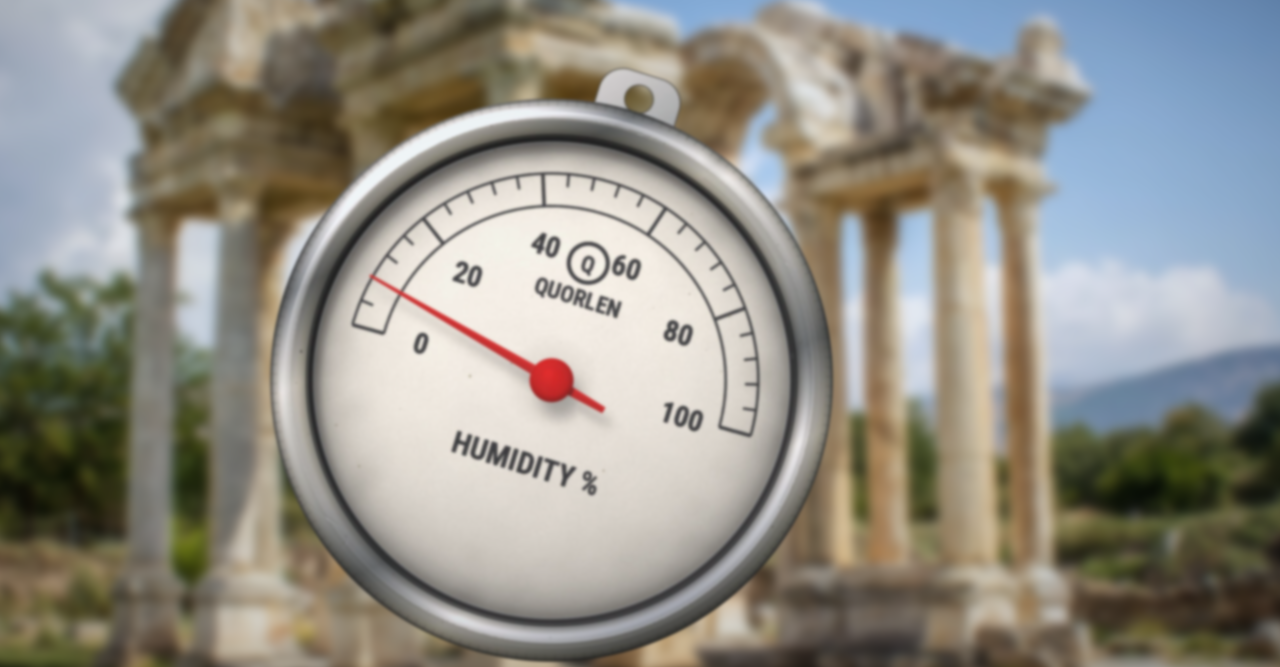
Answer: 8 %
